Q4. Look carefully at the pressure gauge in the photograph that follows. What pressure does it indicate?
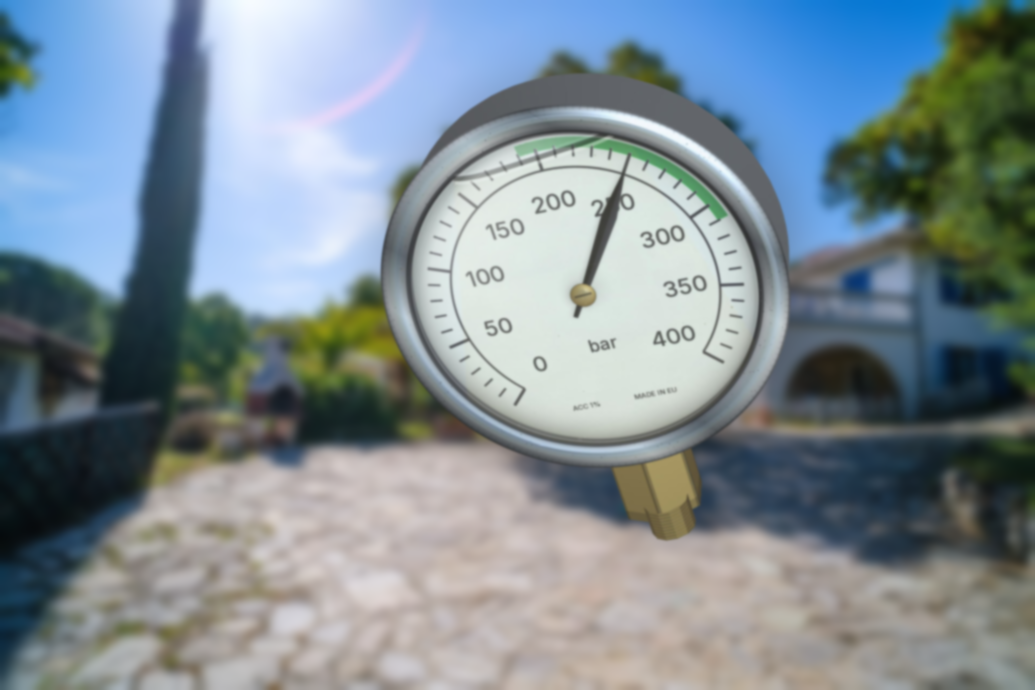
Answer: 250 bar
